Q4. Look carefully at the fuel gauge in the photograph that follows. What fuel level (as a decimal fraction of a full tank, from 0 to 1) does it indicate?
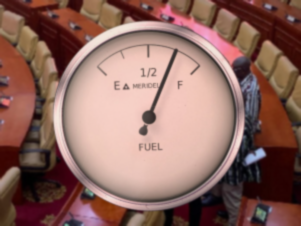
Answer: 0.75
